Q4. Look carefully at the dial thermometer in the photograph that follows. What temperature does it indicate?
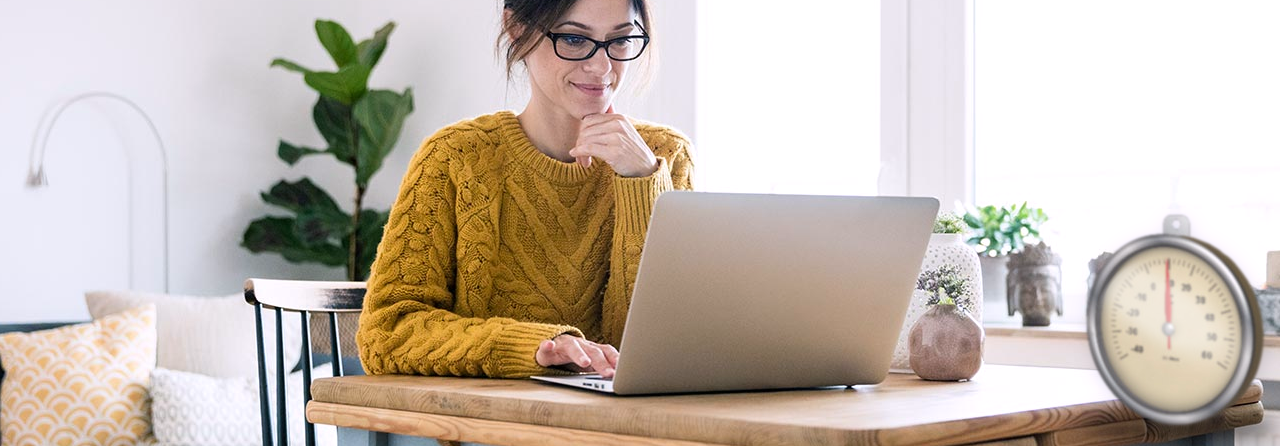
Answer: 10 °C
